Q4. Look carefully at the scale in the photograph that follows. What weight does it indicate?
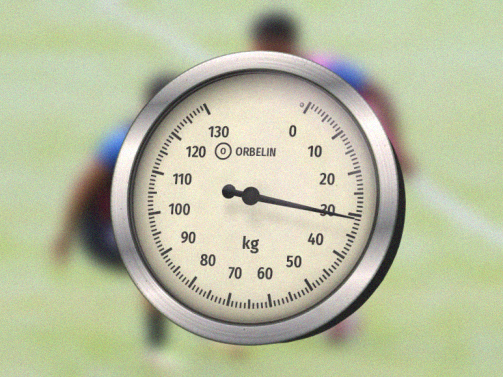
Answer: 31 kg
